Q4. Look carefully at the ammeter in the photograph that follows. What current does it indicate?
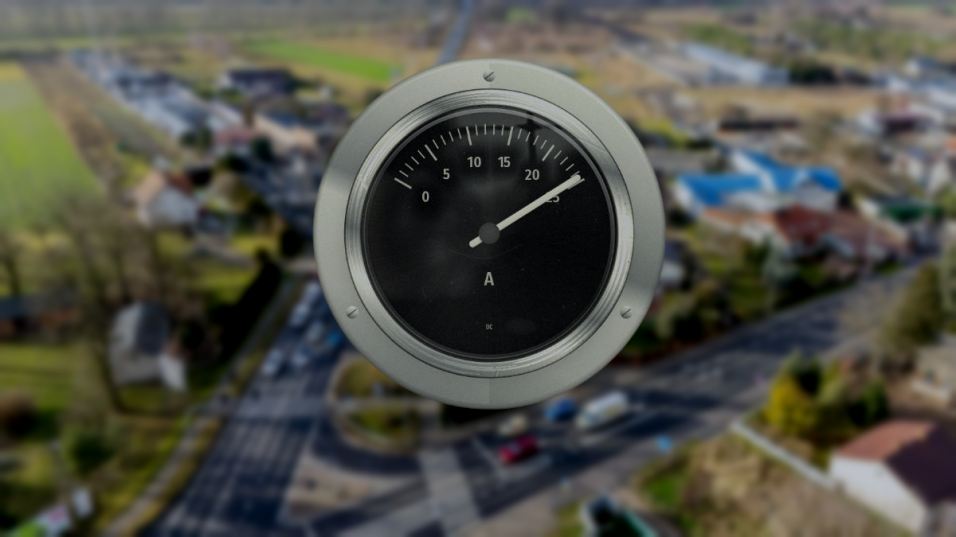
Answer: 24.5 A
